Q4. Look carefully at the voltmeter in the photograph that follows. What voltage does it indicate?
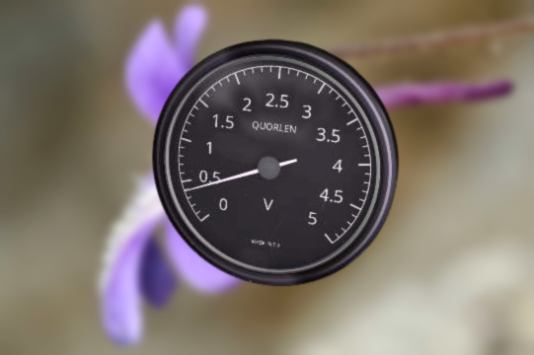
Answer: 0.4 V
